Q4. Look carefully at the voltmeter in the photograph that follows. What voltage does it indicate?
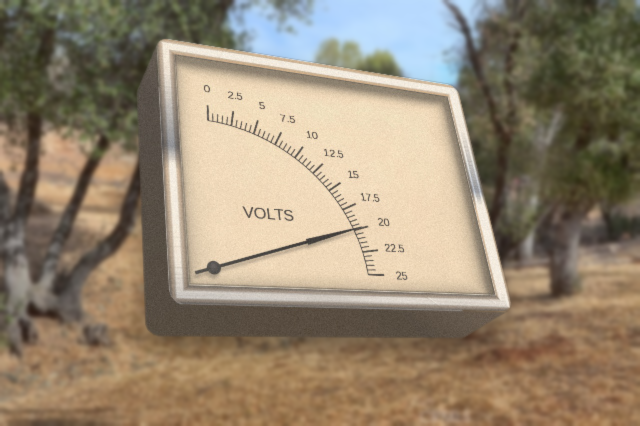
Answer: 20 V
